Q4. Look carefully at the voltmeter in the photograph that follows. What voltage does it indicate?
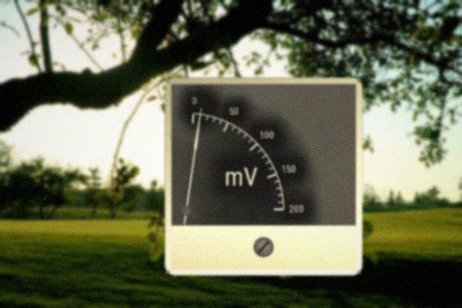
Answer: 10 mV
